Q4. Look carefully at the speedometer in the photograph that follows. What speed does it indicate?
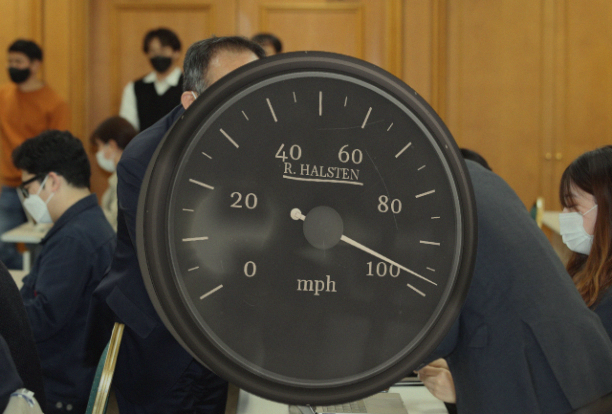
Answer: 97.5 mph
